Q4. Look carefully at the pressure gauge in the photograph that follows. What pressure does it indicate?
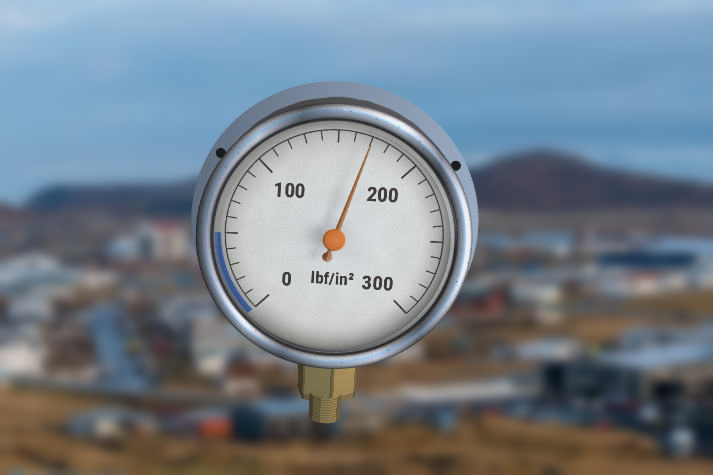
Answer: 170 psi
